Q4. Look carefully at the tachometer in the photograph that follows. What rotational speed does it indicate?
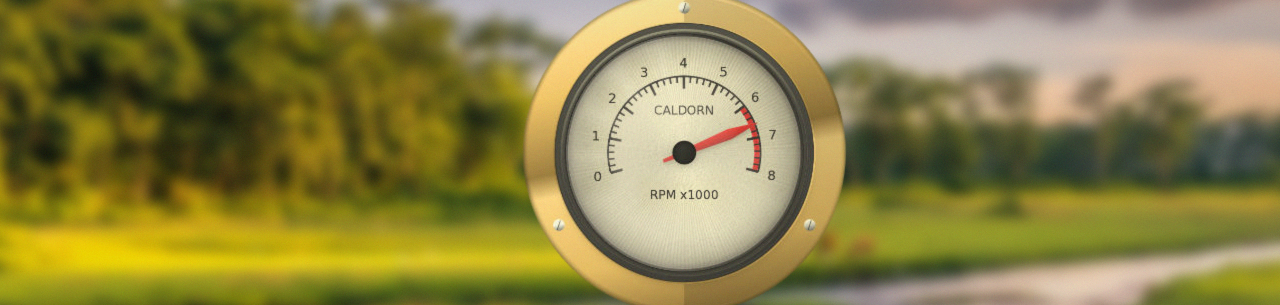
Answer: 6600 rpm
